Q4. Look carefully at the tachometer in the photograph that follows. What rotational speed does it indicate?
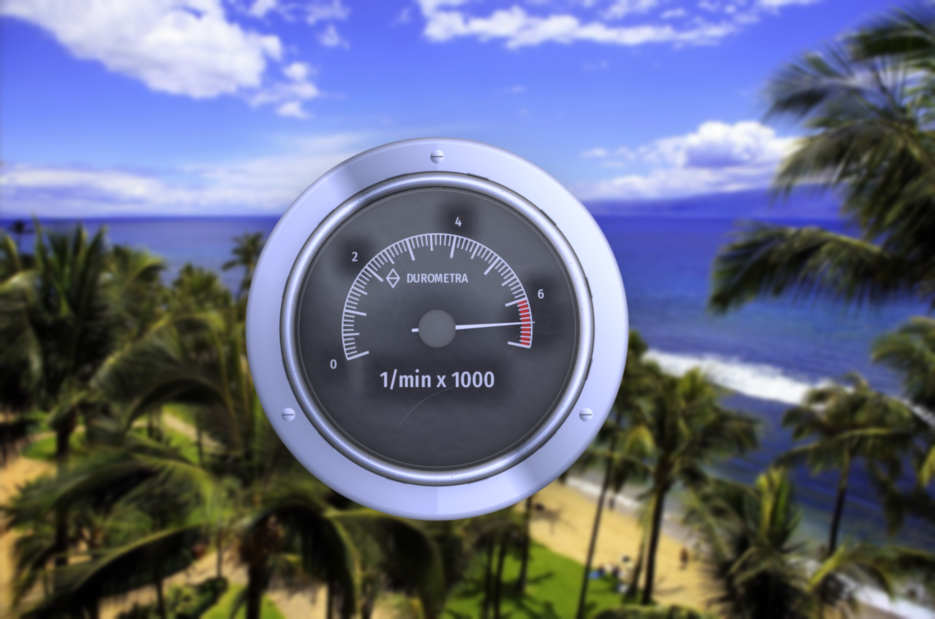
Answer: 6500 rpm
